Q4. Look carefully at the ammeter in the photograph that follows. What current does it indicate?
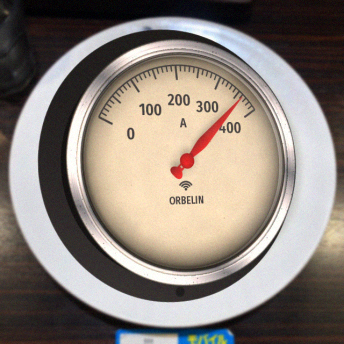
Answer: 360 A
